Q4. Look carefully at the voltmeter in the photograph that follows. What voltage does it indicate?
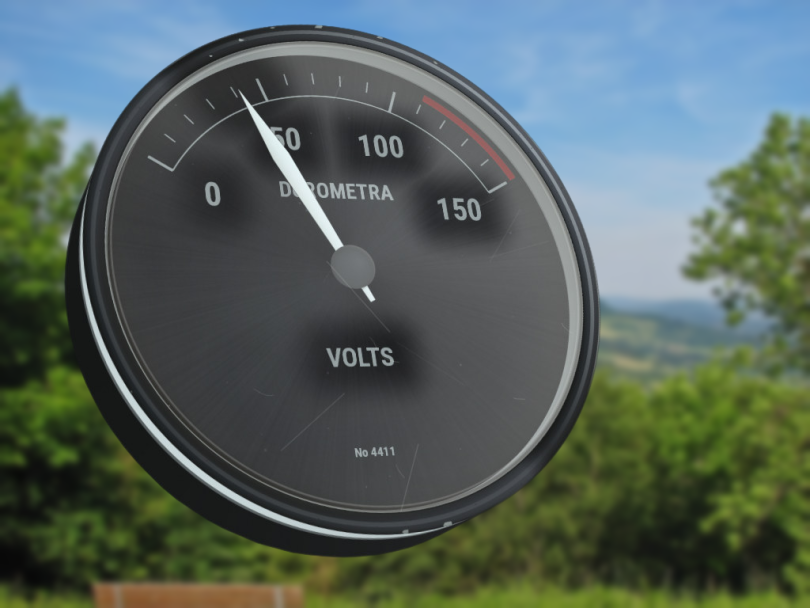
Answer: 40 V
